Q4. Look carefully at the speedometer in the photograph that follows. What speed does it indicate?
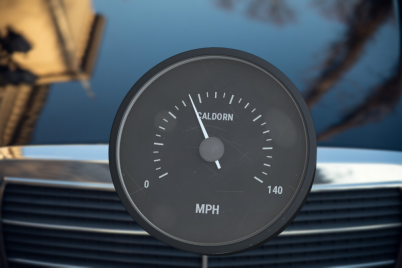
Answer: 55 mph
